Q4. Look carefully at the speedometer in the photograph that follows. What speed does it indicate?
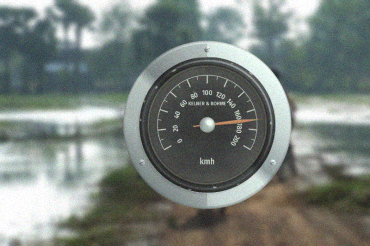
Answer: 170 km/h
